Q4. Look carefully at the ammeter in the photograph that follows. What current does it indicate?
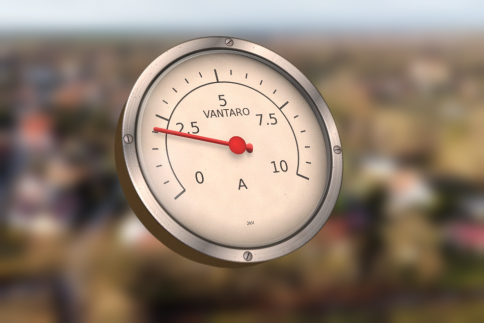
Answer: 2 A
